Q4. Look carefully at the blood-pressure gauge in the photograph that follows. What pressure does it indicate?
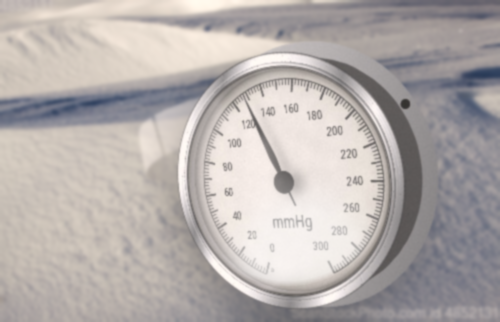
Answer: 130 mmHg
